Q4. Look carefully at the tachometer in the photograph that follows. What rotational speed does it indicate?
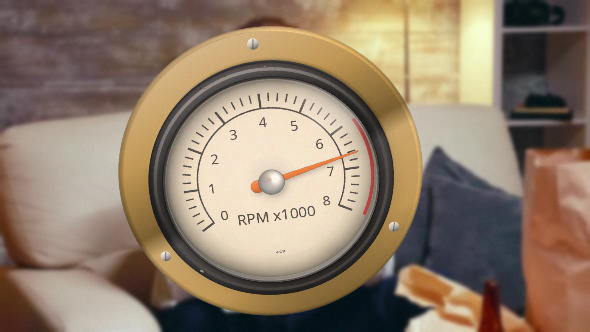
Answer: 6600 rpm
